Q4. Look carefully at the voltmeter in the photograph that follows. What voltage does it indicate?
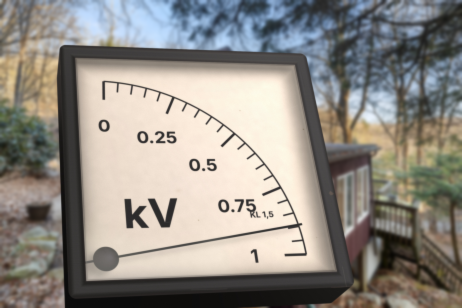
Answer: 0.9 kV
